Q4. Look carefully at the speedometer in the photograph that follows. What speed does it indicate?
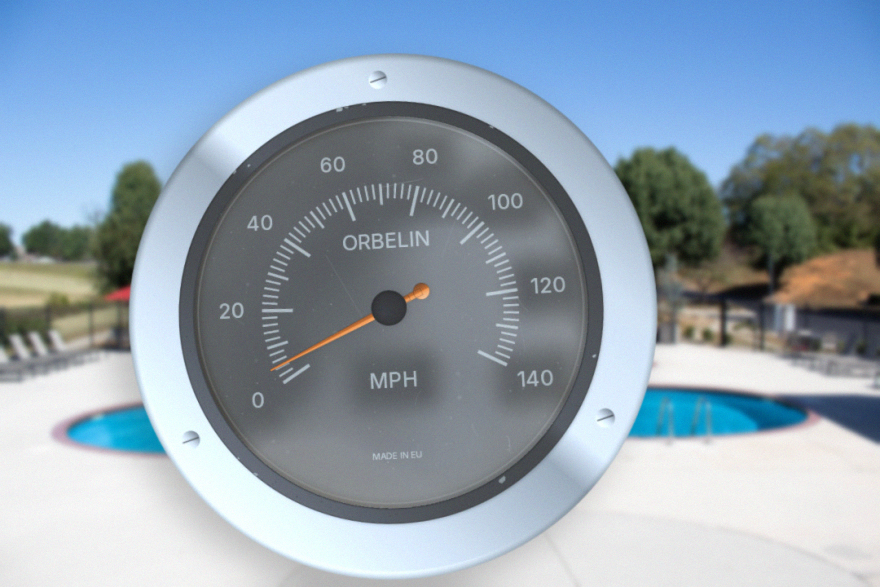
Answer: 4 mph
